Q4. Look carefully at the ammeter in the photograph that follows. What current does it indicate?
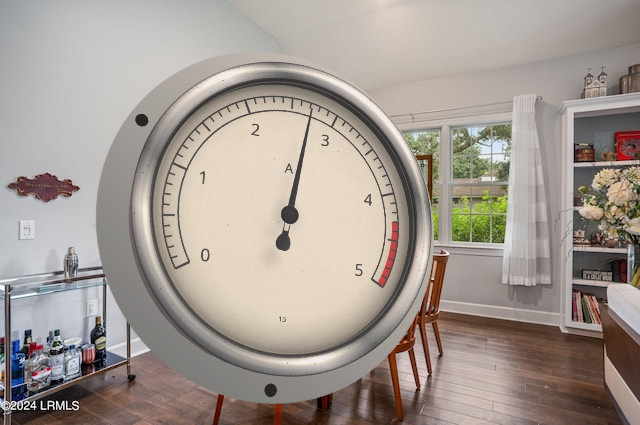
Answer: 2.7 A
